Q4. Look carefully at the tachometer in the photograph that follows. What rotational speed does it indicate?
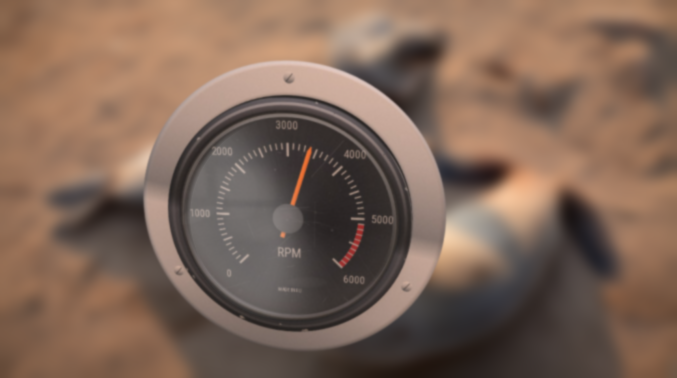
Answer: 3400 rpm
